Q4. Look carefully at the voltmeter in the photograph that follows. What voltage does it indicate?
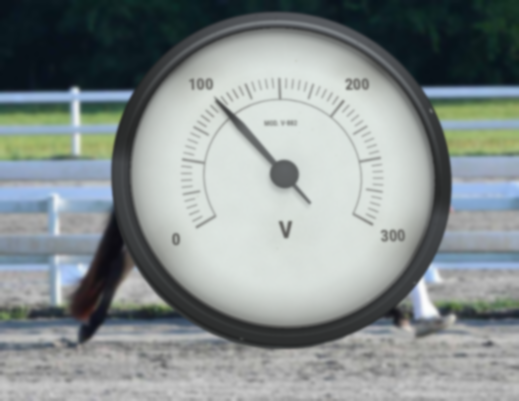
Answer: 100 V
